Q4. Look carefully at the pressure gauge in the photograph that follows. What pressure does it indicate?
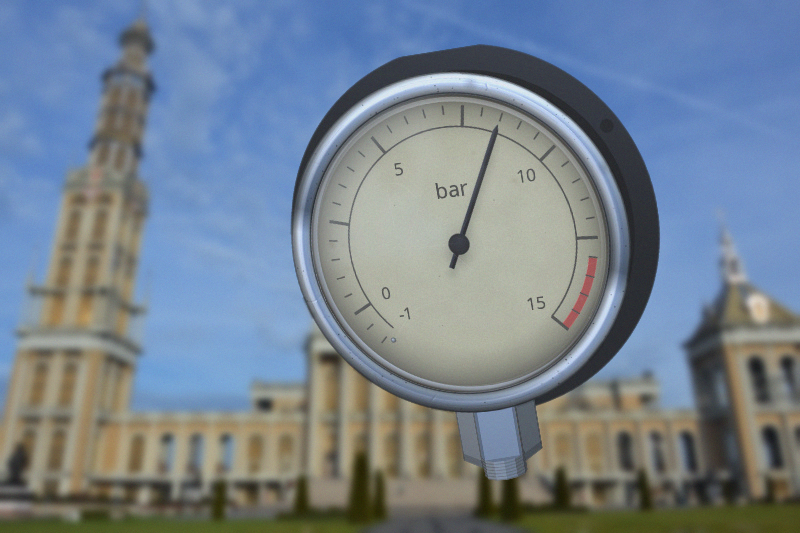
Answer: 8.5 bar
